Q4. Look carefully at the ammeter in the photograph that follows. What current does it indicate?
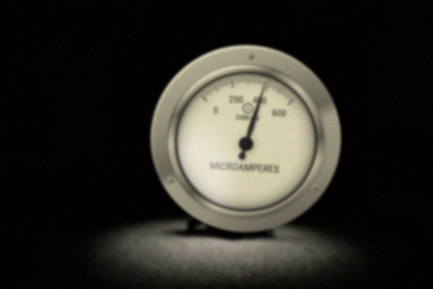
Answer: 400 µA
